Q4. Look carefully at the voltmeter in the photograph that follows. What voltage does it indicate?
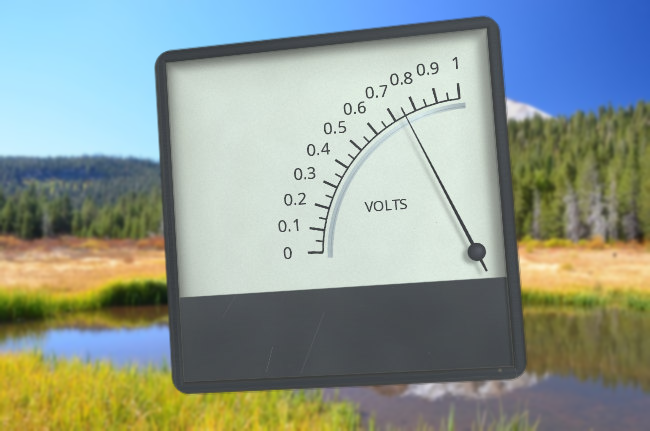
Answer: 0.75 V
